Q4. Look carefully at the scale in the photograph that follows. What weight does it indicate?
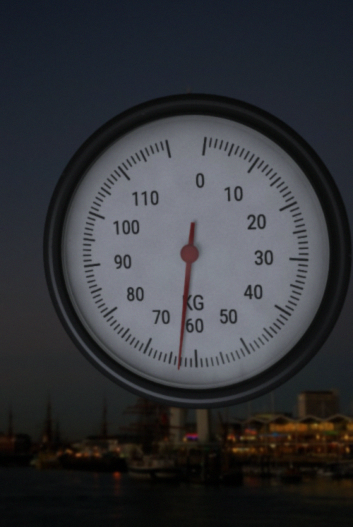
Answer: 63 kg
